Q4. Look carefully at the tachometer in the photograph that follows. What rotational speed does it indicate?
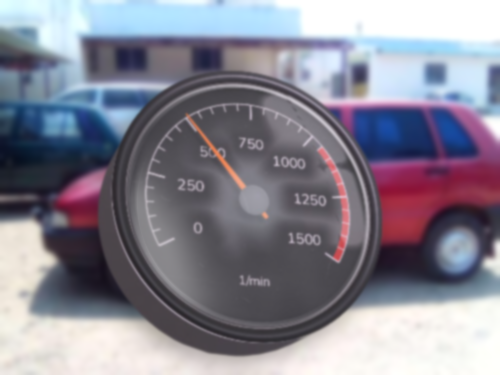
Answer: 500 rpm
